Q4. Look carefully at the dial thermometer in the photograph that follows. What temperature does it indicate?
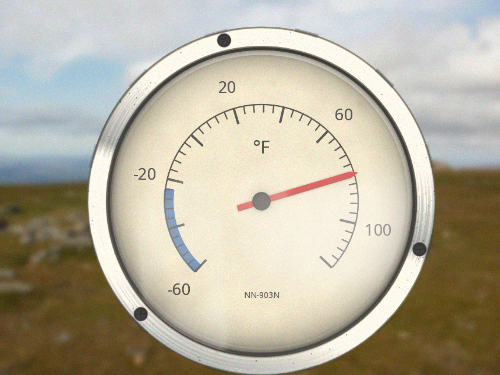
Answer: 80 °F
